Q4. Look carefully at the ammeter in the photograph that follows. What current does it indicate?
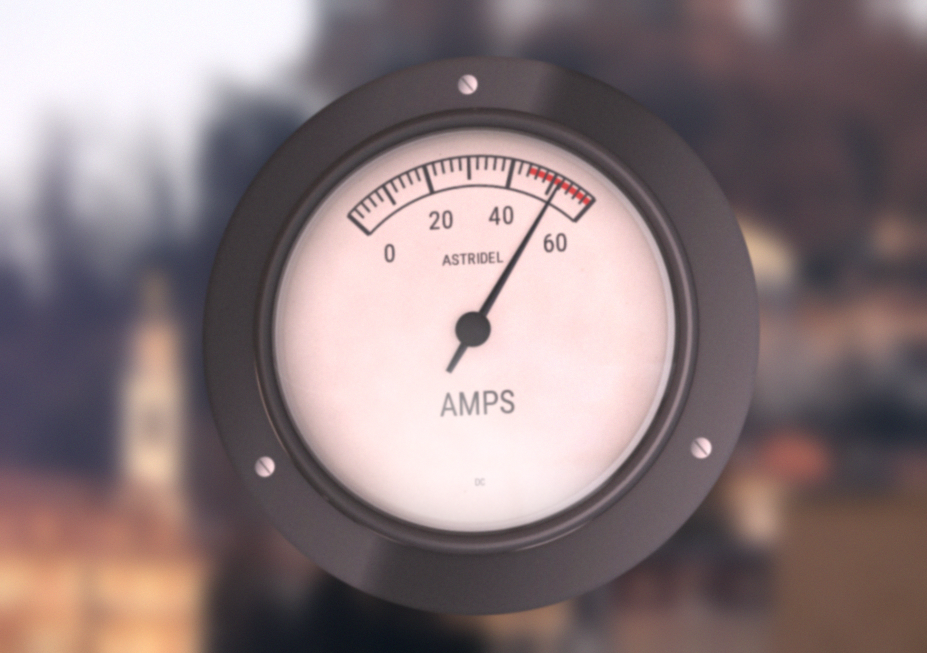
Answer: 52 A
